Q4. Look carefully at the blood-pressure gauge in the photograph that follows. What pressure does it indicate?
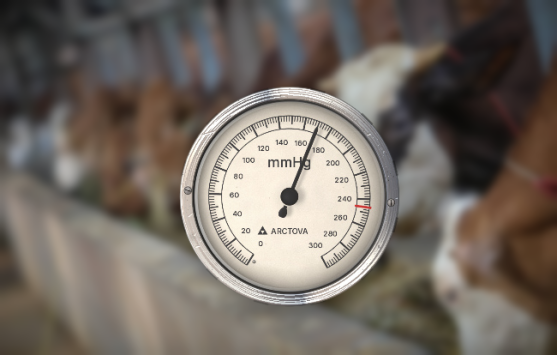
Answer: 170 mmHg
